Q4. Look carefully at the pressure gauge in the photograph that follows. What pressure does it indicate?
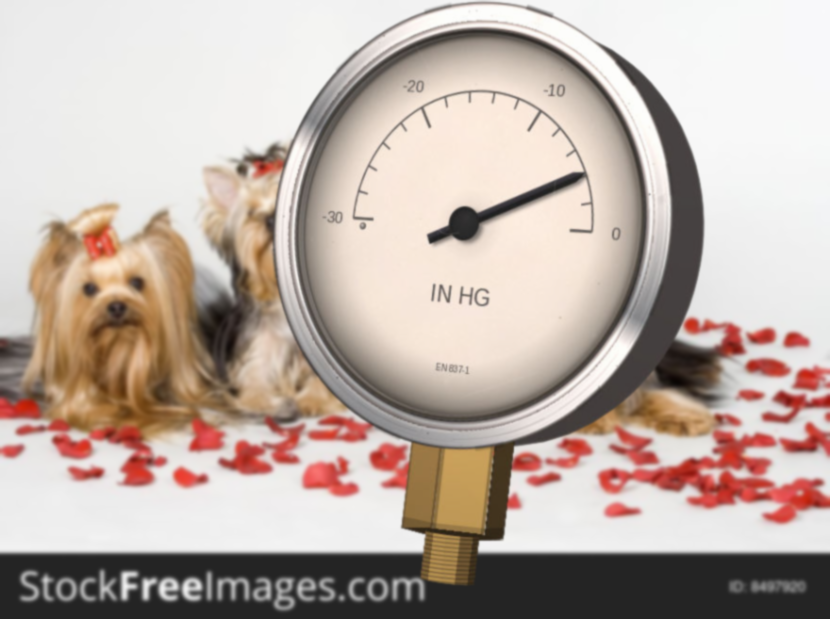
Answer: -4 inHg
